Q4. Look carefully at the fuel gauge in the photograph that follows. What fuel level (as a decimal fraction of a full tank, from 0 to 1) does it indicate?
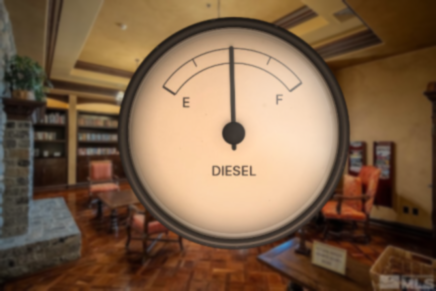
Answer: 0.5
